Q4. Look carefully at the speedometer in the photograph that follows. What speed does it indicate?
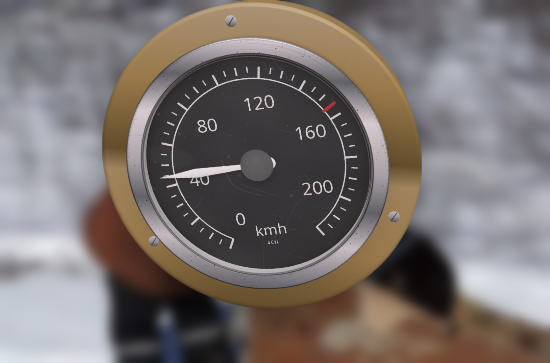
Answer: 45 km/h
